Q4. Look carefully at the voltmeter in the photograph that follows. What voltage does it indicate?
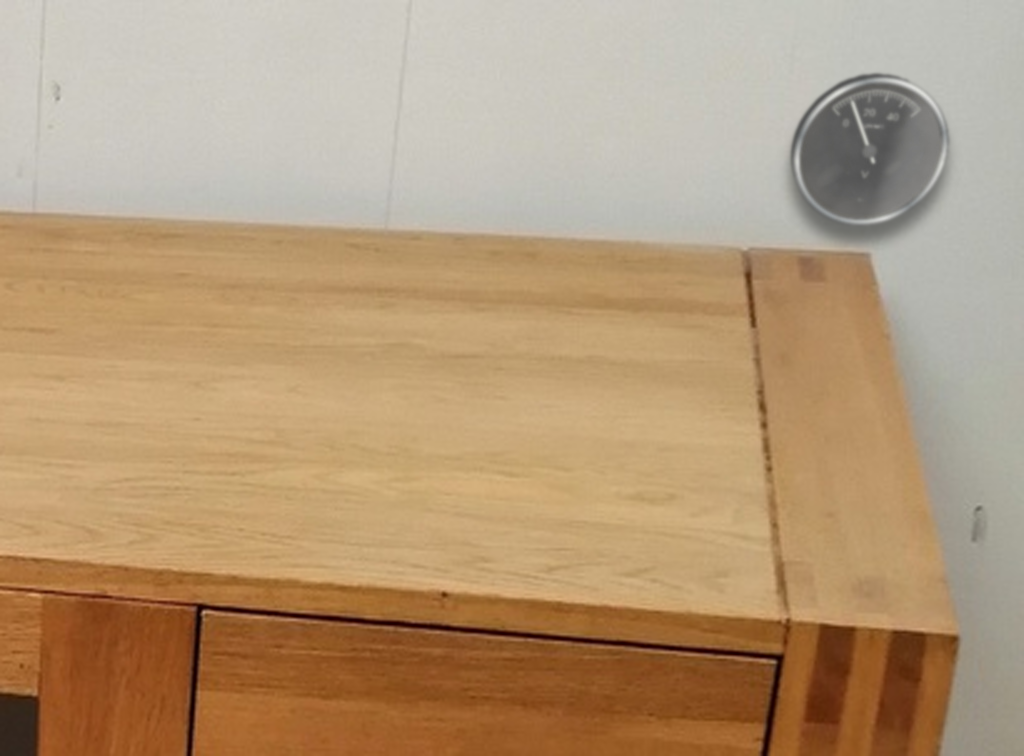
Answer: 10 V
